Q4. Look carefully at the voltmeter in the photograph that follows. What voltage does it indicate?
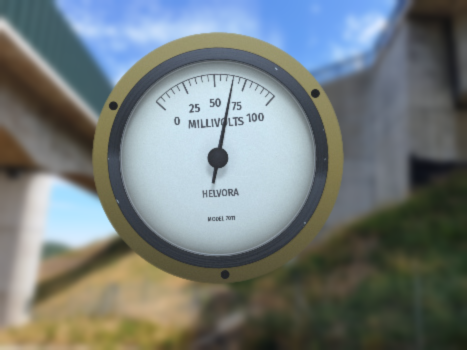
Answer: 65 mV
